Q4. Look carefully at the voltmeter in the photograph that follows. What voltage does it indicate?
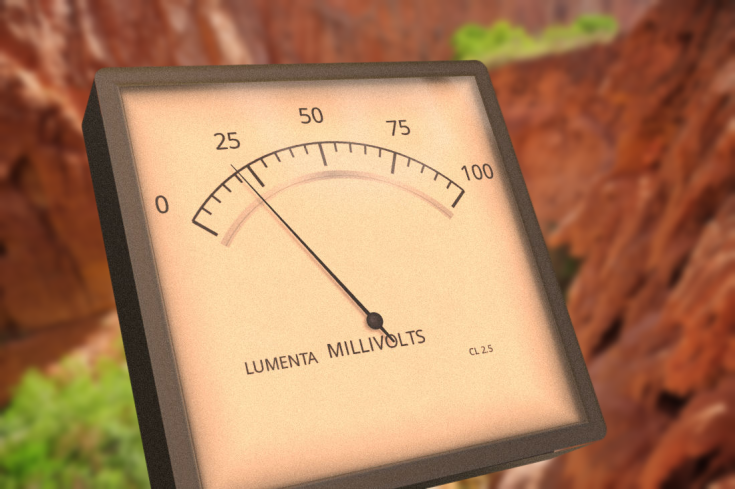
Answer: 20 mV
